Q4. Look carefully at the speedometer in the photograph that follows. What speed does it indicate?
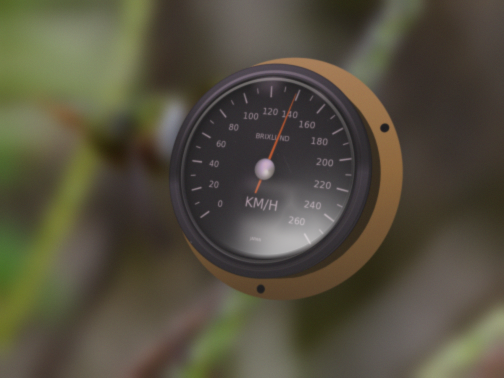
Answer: 140 km/h
